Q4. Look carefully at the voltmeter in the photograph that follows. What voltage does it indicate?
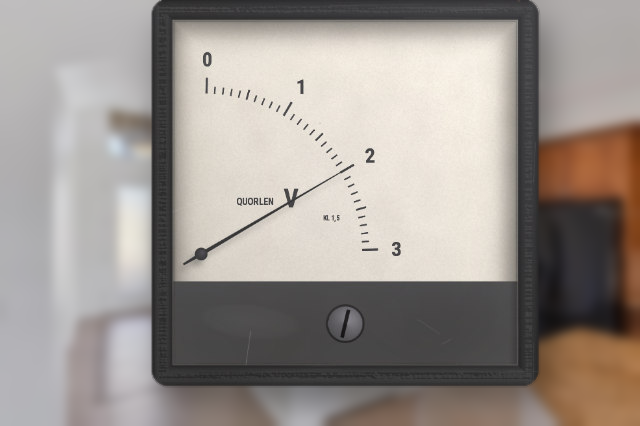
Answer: 2 V
